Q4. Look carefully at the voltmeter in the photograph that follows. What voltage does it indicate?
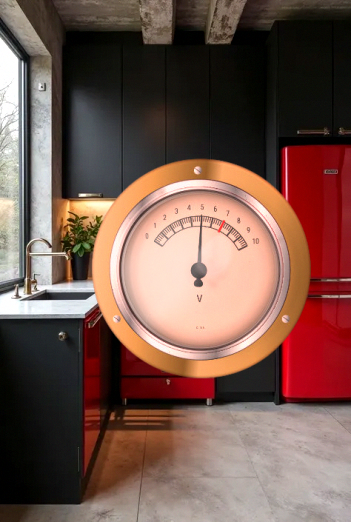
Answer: 5 V
